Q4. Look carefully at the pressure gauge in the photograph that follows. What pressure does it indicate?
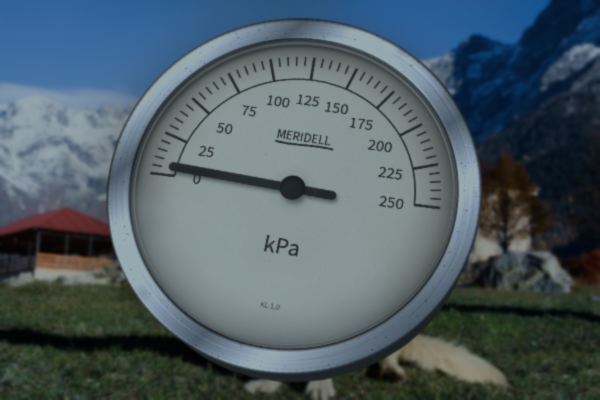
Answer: 5 kPa
